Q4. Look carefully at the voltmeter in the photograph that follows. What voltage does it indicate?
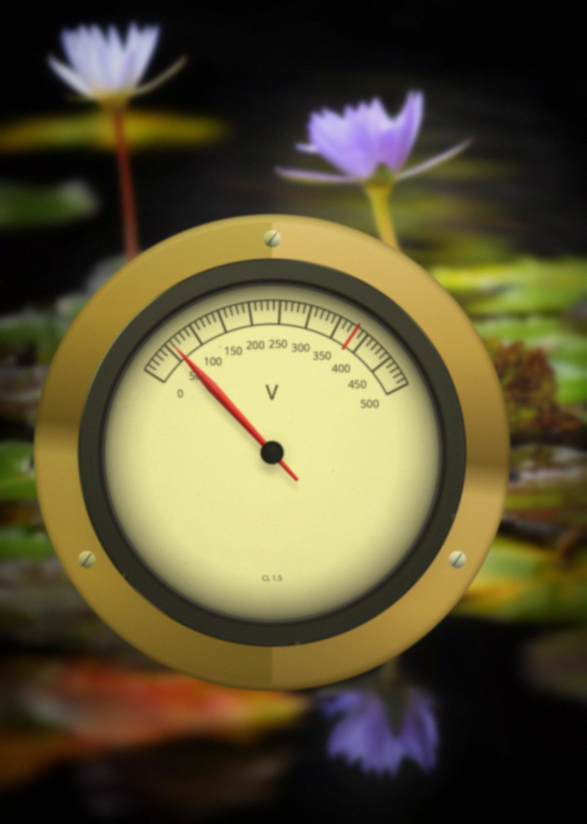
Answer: 60 V
